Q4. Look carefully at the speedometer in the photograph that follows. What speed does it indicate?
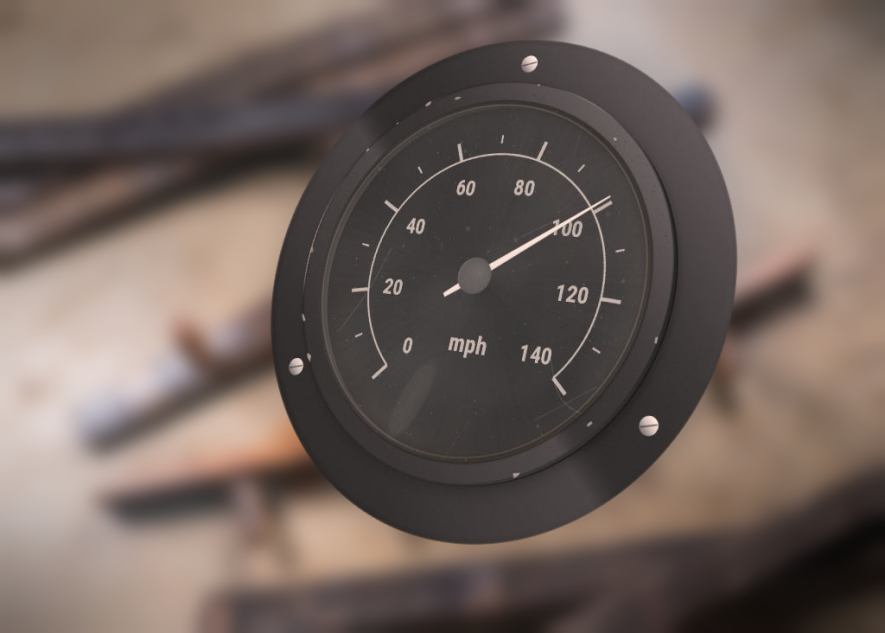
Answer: 100 mph
